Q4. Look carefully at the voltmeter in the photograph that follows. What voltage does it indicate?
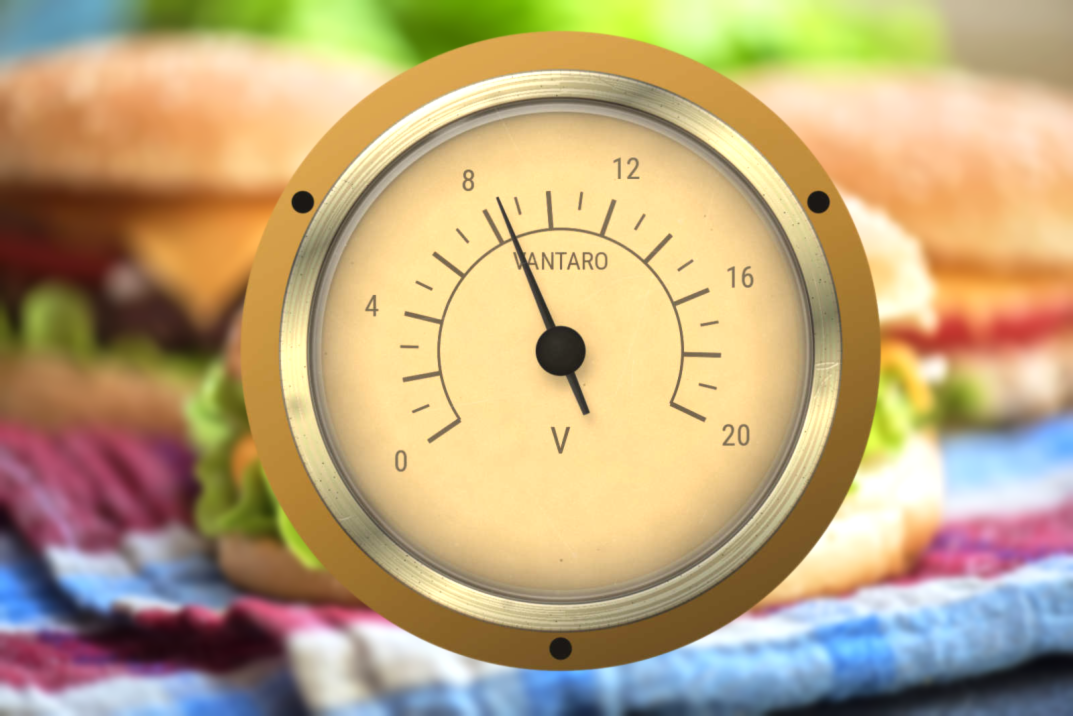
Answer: 8.5 V
